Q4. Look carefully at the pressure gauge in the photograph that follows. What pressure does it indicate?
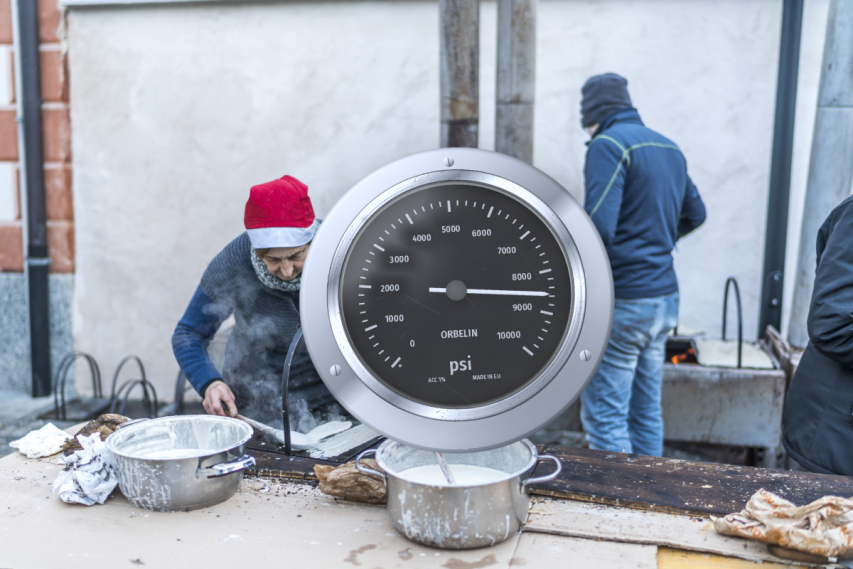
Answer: 8600 psi
